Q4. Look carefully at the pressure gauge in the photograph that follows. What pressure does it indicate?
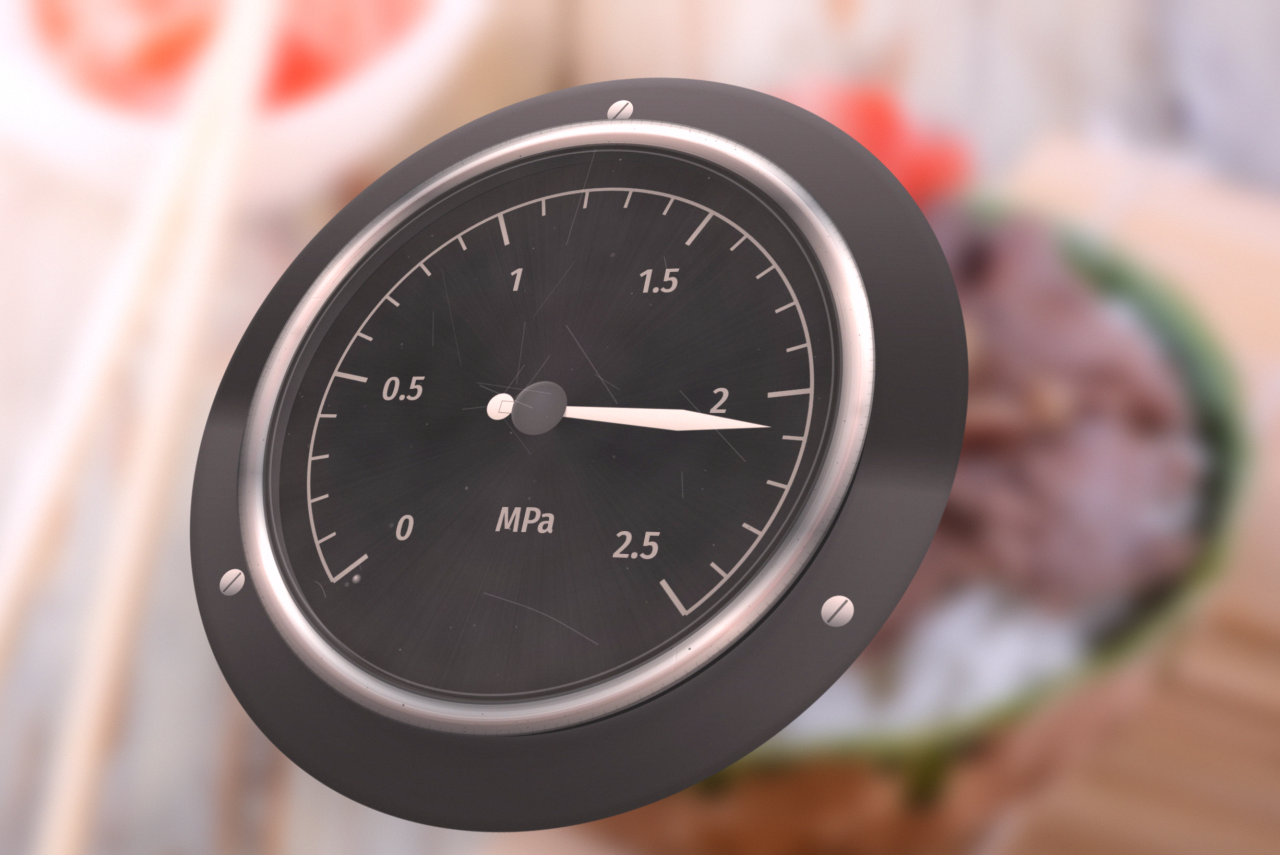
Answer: 2.1 MPa
